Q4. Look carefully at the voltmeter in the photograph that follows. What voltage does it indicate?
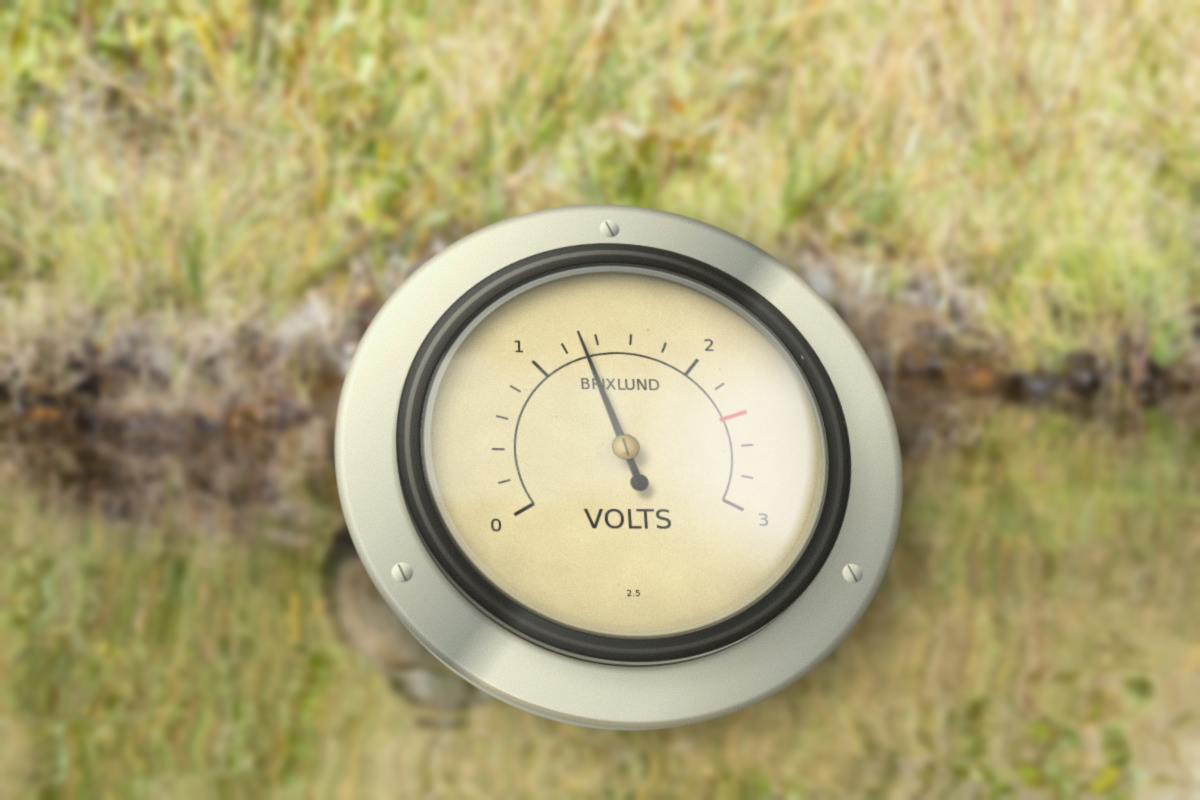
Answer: 1.3 V
